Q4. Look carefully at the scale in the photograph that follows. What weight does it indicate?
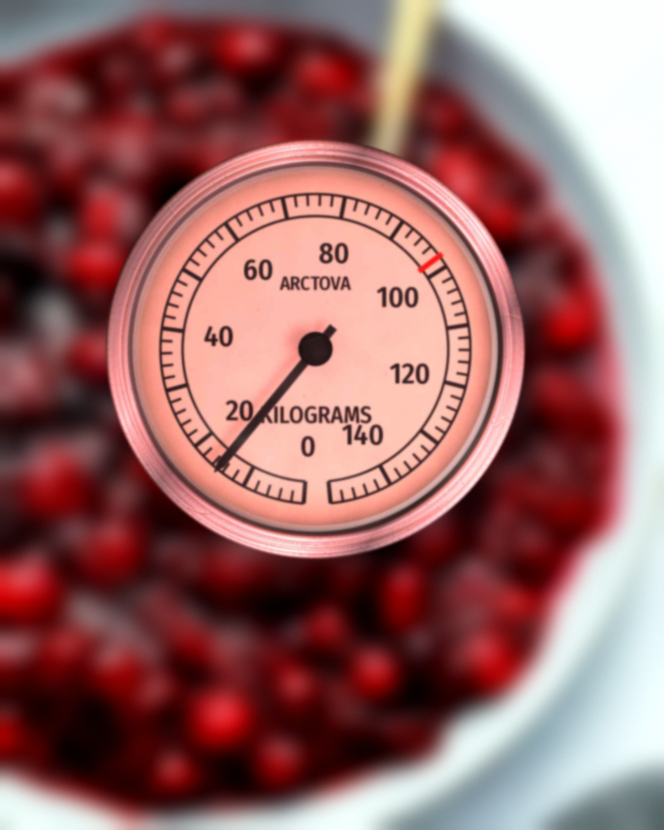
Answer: 15 kg
